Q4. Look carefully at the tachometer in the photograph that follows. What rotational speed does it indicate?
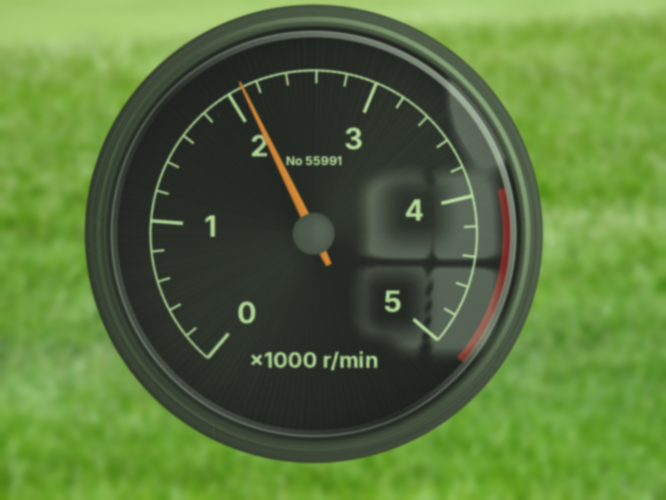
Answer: 2100 rpm
